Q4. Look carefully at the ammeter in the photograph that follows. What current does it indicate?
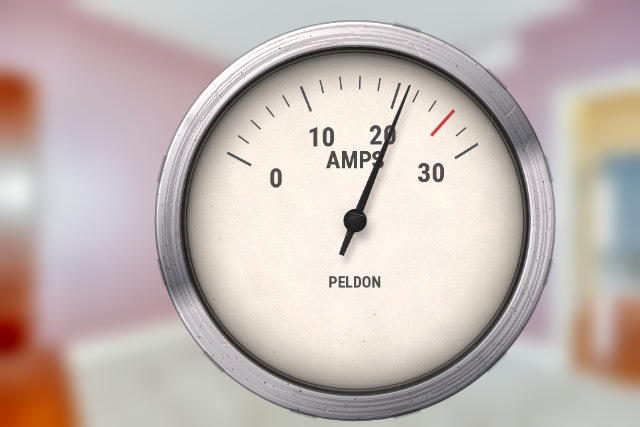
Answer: 21 A
